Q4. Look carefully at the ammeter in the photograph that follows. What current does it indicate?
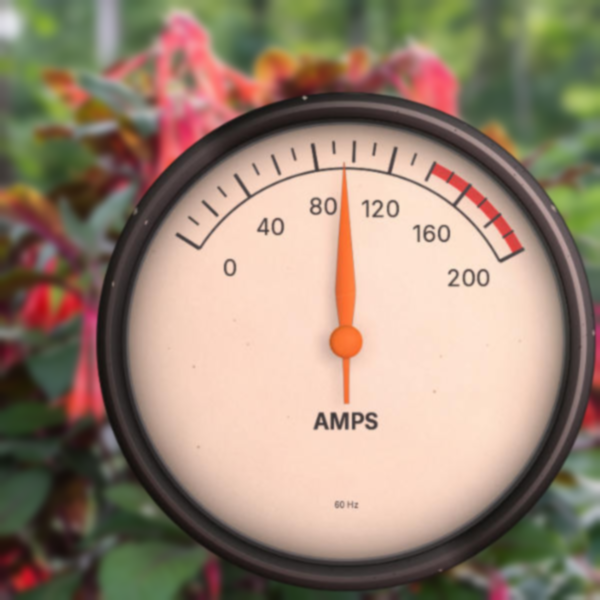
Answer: 95 A
